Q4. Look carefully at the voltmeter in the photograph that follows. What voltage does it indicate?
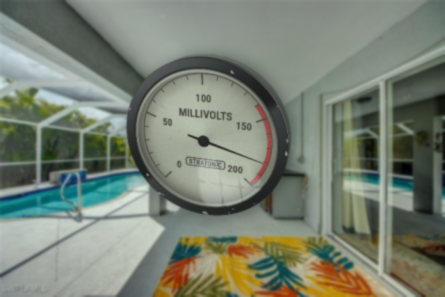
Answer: 180 mV
